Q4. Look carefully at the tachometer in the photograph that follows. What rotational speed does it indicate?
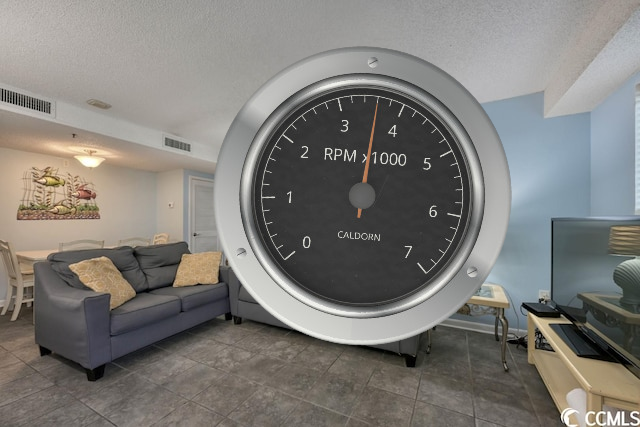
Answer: 3600 rpm
